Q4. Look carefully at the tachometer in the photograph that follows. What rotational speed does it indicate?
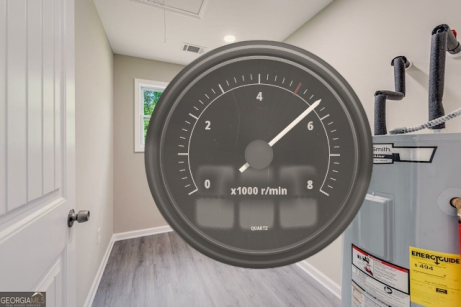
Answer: 5600 rpm
